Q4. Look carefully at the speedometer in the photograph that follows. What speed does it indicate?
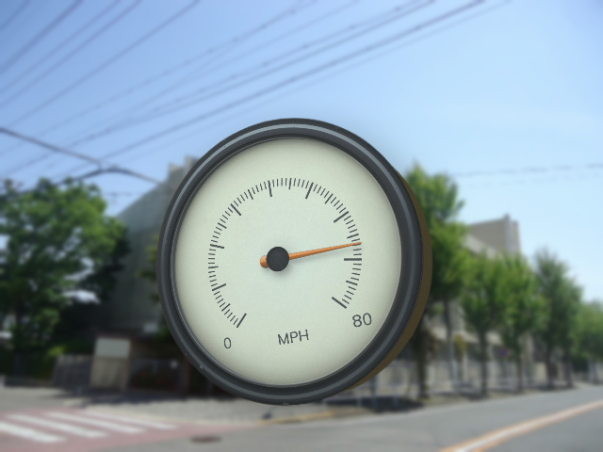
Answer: 67 mph
